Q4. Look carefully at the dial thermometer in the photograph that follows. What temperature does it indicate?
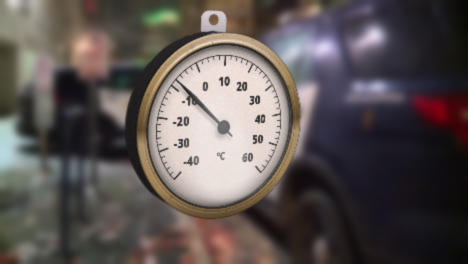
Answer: -8 °C
